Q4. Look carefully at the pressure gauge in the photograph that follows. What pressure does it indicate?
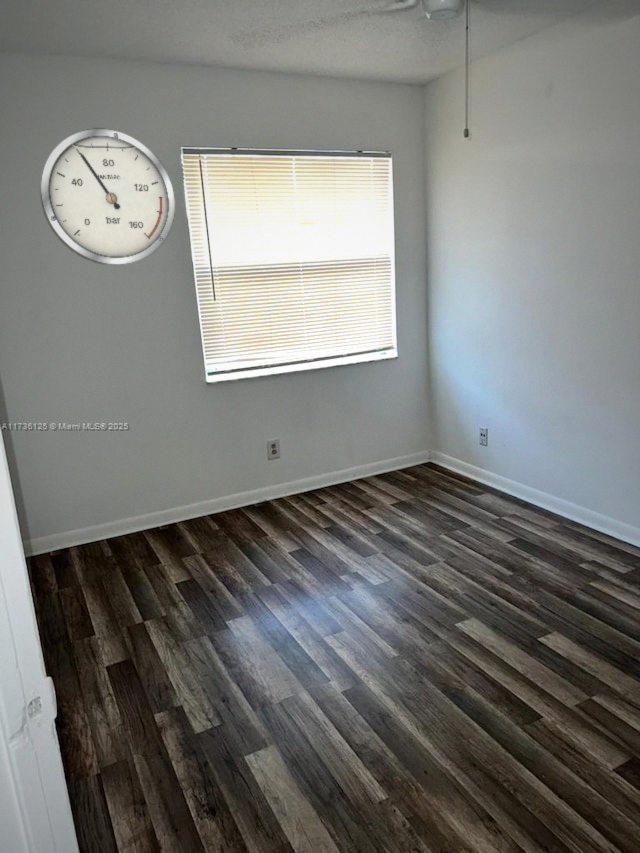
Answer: 60 bar
